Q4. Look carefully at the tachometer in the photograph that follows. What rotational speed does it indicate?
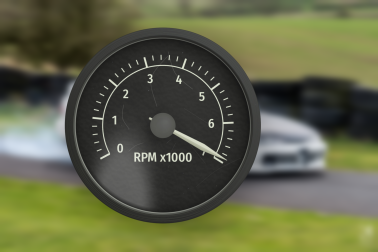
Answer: 6900 rpm
